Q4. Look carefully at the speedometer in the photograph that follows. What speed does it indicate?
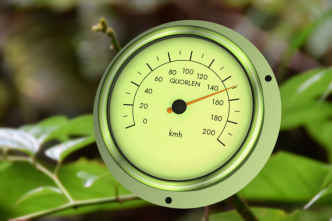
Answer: 150 km/h
